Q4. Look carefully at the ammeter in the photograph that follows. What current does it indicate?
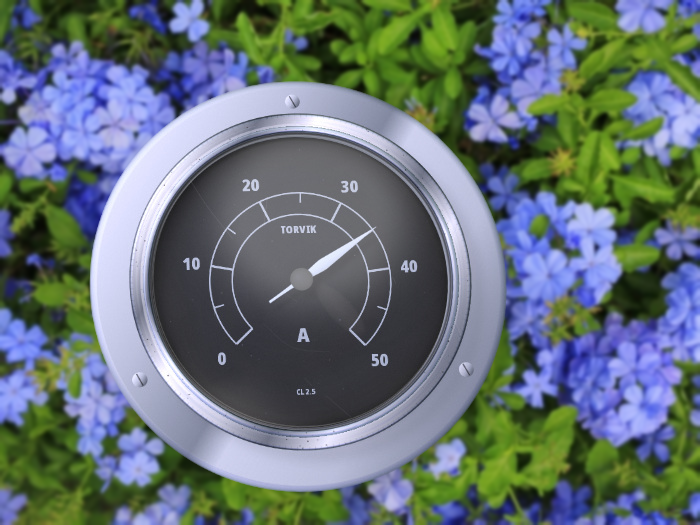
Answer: 35 A
